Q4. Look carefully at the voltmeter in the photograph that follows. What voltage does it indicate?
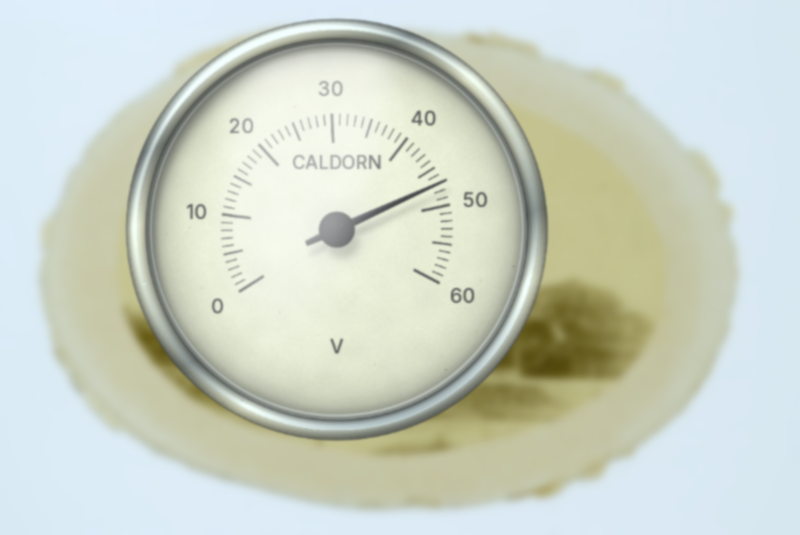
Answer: 47 V
